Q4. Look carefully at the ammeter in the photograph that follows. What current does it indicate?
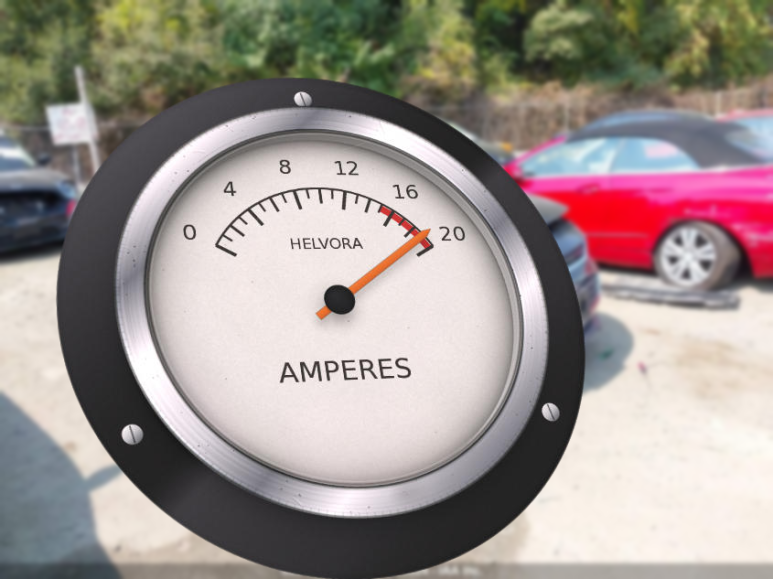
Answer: 19 A
